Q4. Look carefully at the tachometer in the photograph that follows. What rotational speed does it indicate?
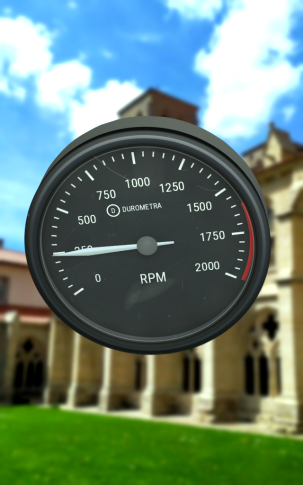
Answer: 250 rpm
